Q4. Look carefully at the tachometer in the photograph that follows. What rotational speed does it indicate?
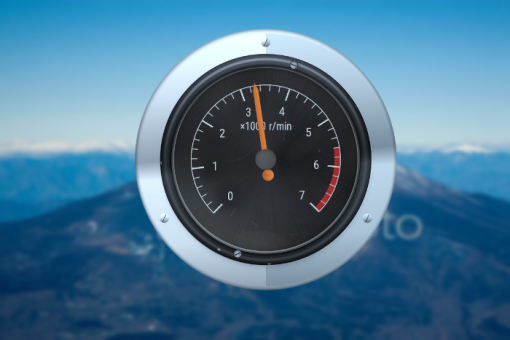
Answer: 3300 rpm
